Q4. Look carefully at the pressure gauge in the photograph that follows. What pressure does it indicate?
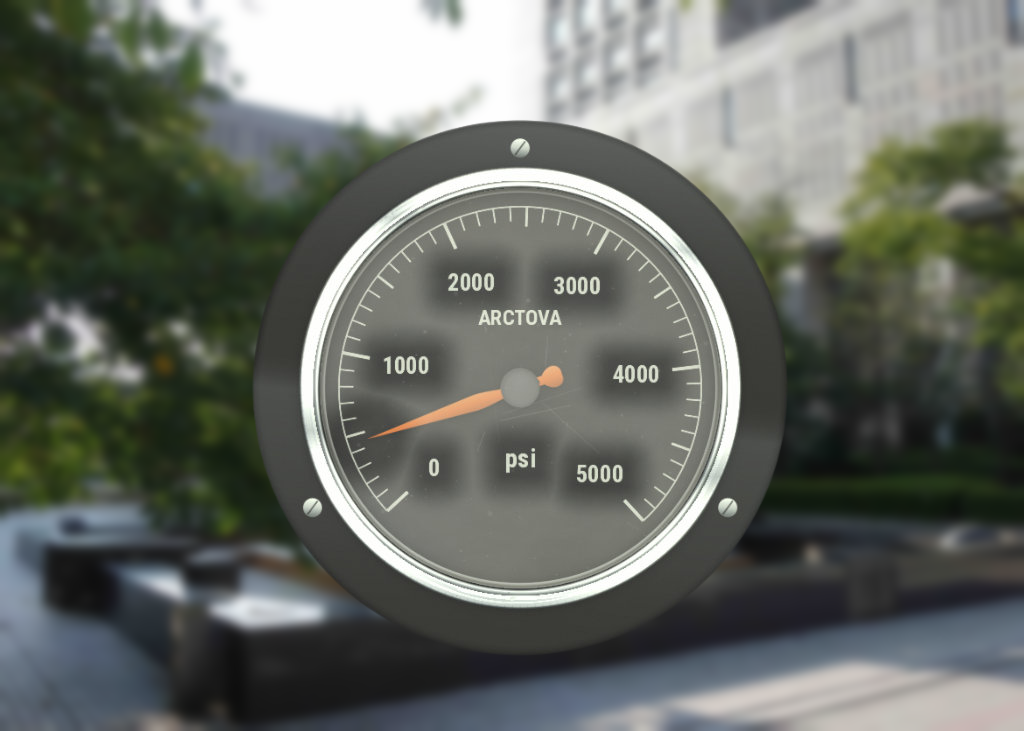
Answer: 450 psi
